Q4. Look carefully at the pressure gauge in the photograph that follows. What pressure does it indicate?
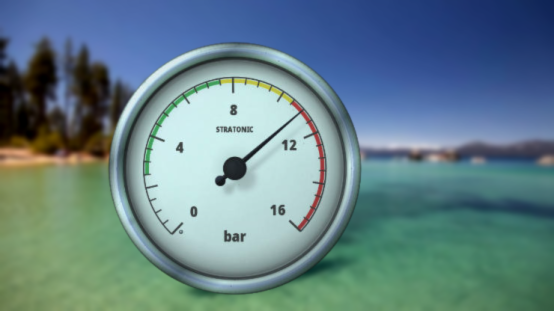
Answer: 11 bar
